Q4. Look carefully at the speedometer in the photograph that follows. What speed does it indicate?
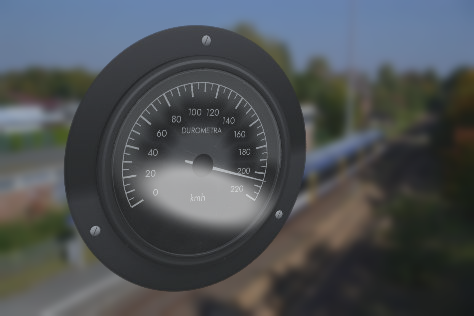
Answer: 205 km/h
